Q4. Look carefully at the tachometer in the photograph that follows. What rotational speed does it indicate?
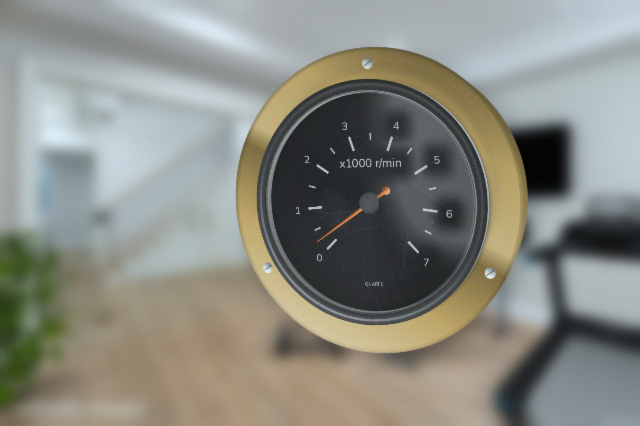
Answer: 250 rpm
